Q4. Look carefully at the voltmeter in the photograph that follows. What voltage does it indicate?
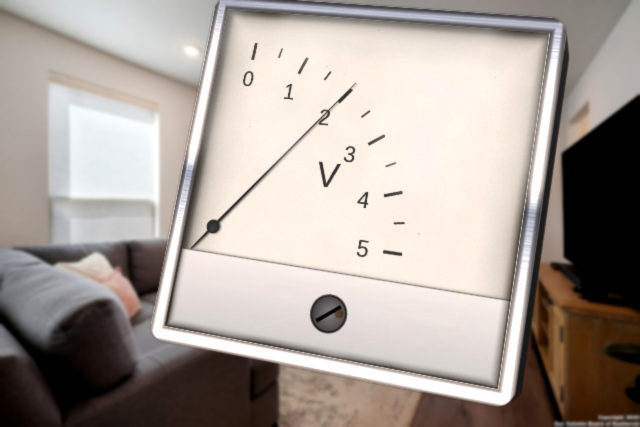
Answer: 2 V
